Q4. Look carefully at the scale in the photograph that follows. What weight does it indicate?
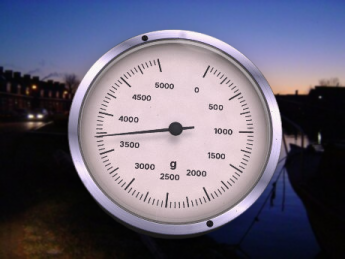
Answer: 3700 g
